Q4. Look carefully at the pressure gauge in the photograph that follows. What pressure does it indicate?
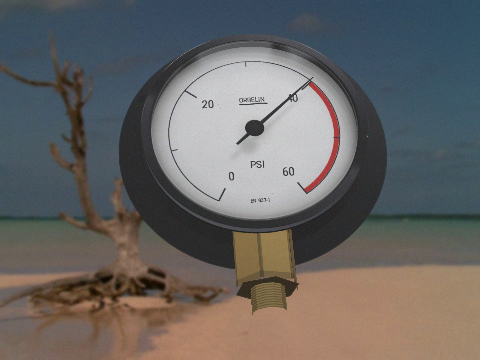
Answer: 40 psi
